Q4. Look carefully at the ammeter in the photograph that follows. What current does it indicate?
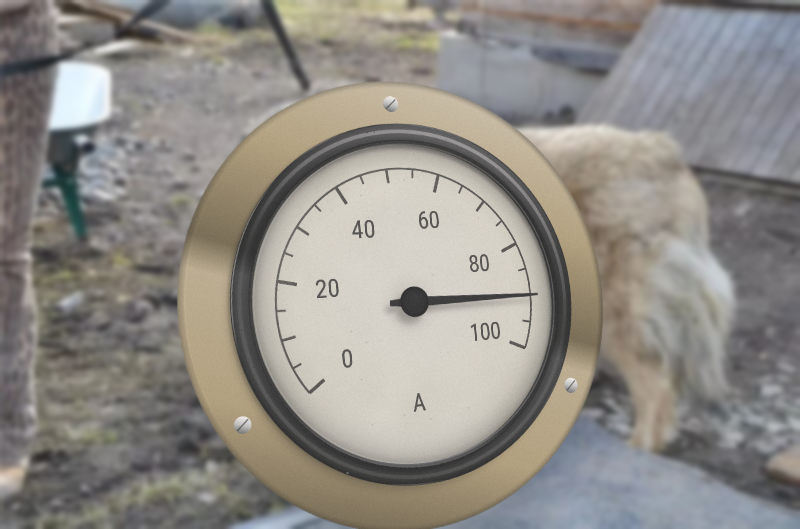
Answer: 90 A
